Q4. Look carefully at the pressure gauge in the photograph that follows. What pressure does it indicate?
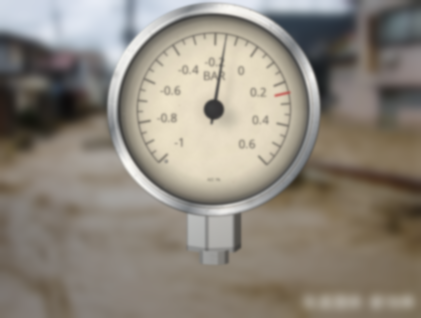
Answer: -0.15 bar
